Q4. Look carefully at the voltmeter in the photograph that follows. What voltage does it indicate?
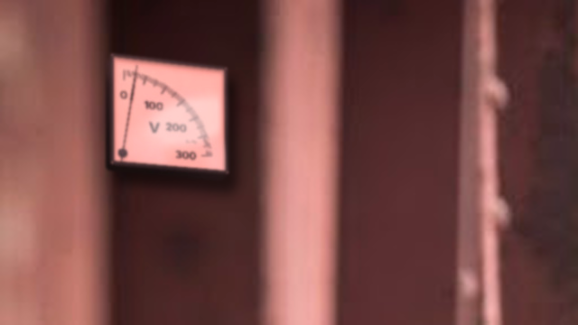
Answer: 25 V
